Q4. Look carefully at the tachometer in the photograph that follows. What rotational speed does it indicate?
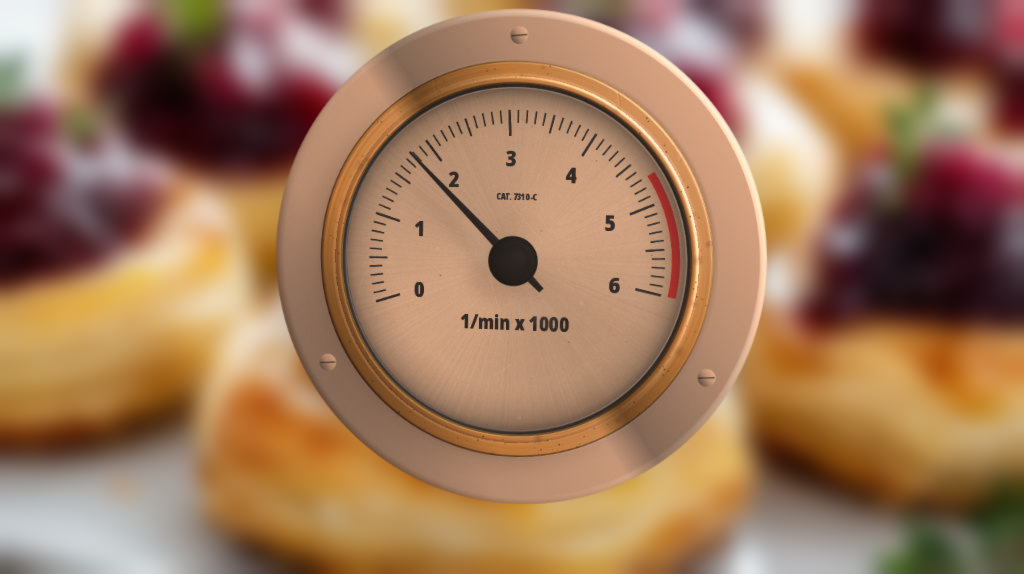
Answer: 1800 rpm
